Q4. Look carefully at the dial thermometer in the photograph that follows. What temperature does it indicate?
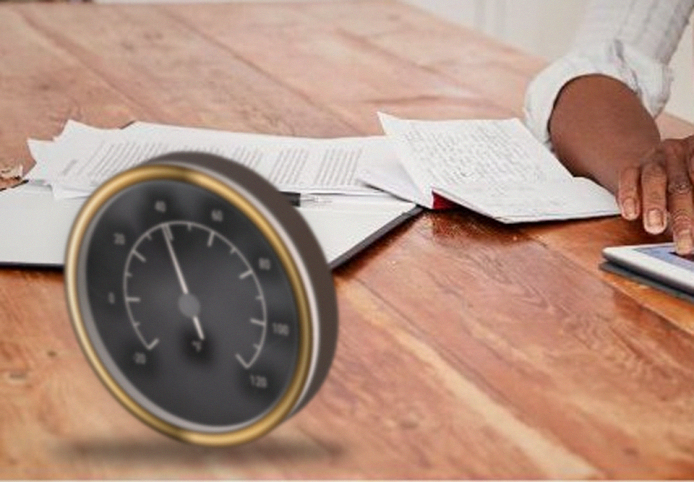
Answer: 40 °F
